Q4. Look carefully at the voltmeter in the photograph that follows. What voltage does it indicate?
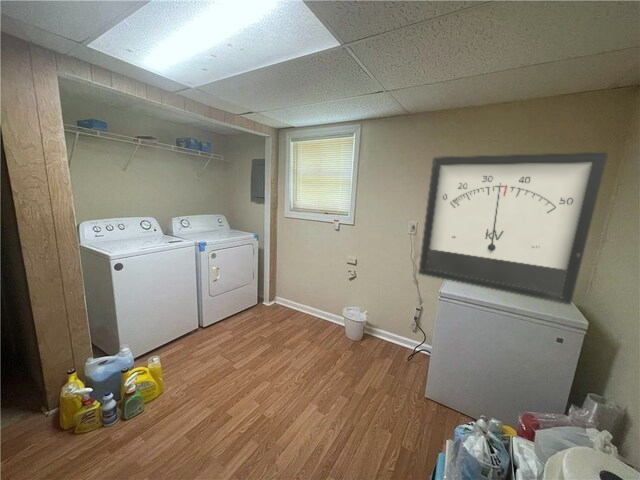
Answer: 34 kV
